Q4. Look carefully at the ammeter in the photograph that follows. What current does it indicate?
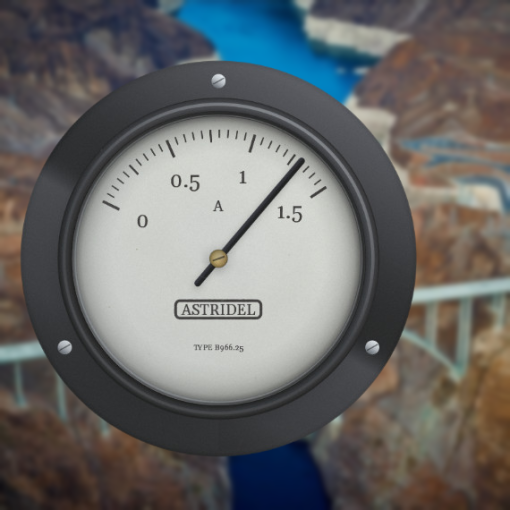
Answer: 1.3 A
